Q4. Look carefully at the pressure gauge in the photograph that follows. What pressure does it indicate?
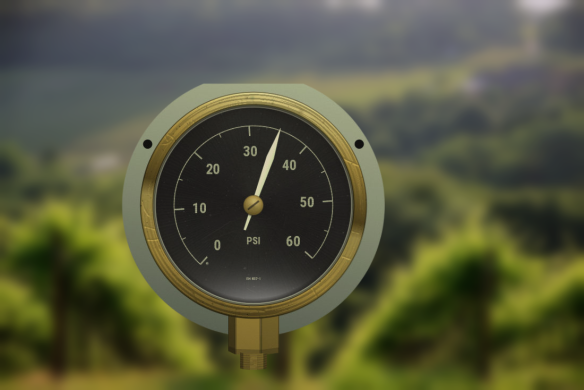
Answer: 35 psi
